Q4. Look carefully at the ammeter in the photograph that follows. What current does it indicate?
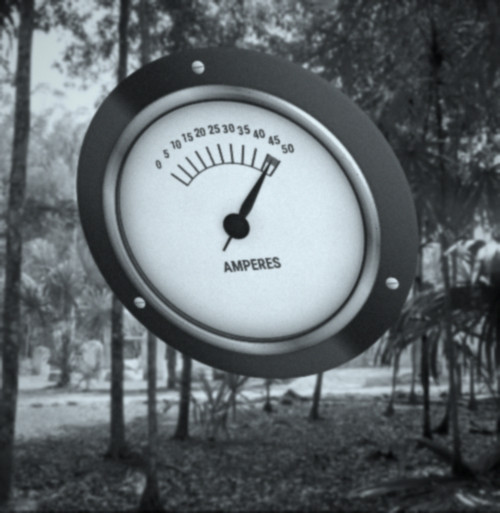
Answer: 47.5 A
